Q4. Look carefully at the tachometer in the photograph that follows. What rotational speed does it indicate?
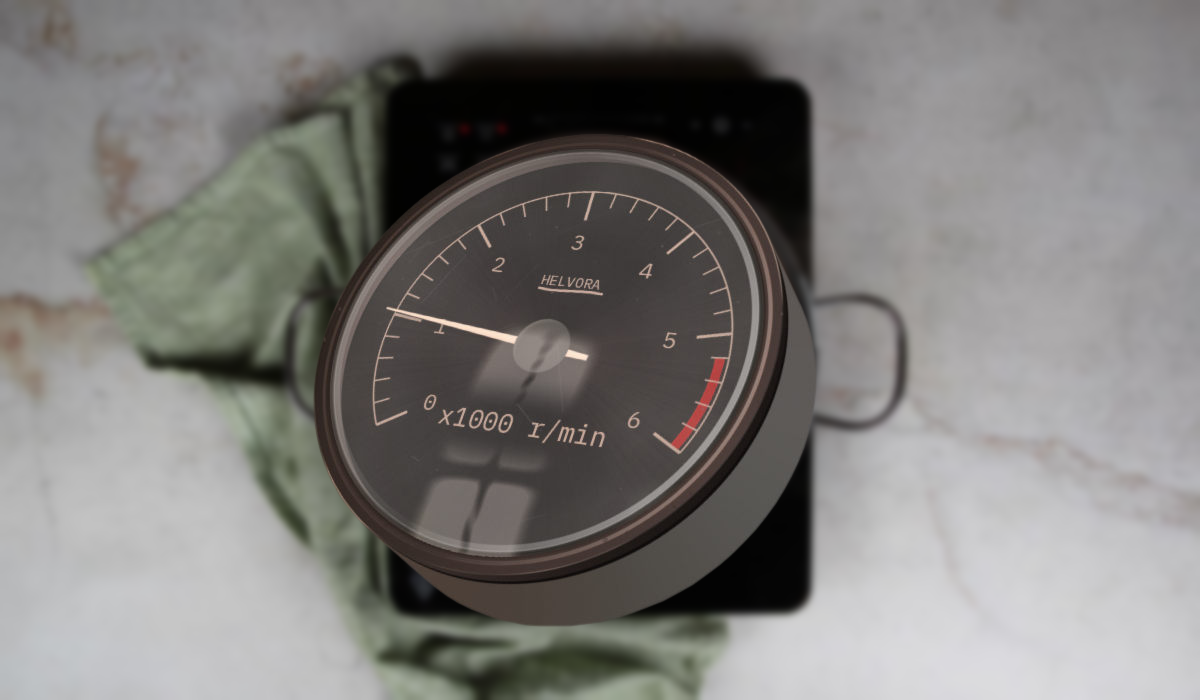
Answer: 1000 rpm
